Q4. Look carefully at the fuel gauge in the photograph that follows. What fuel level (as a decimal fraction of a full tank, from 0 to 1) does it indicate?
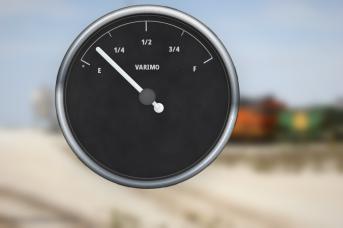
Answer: 0.125
